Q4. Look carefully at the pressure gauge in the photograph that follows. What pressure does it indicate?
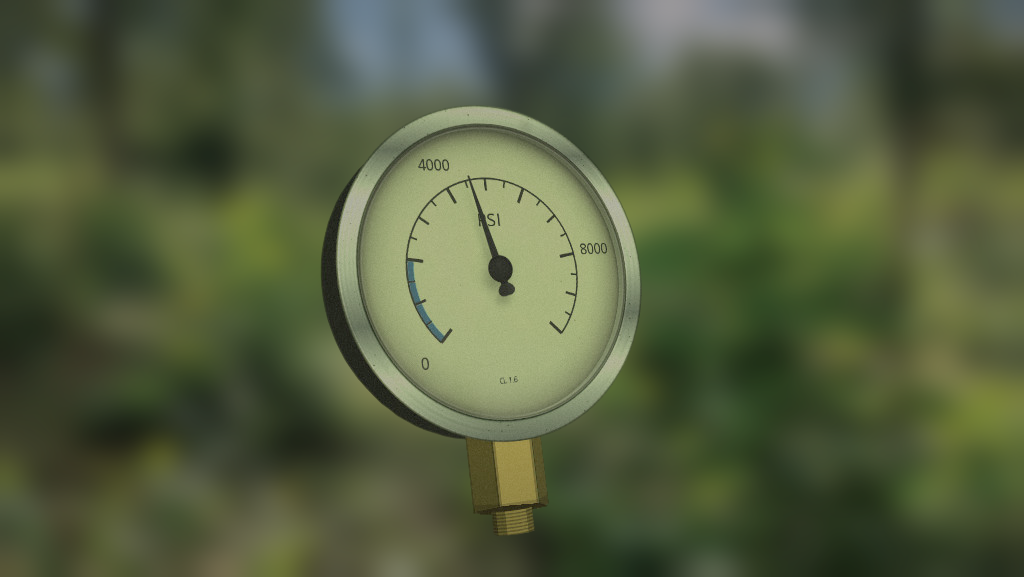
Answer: 4500 psi
